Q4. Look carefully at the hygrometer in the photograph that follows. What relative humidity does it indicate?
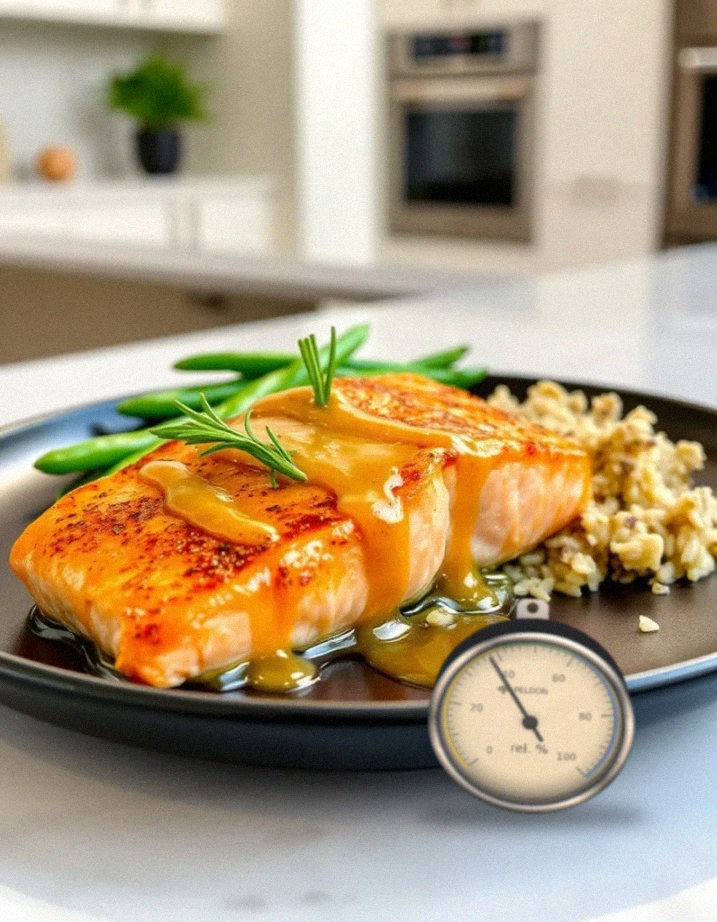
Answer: 38 %
